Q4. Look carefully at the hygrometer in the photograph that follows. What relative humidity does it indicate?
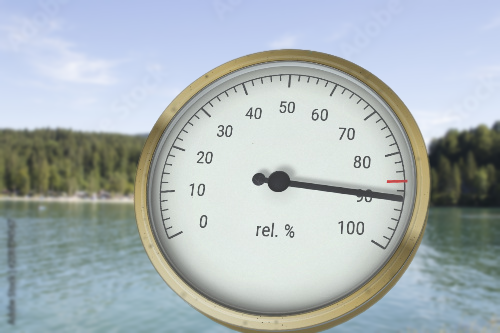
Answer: 90 %
